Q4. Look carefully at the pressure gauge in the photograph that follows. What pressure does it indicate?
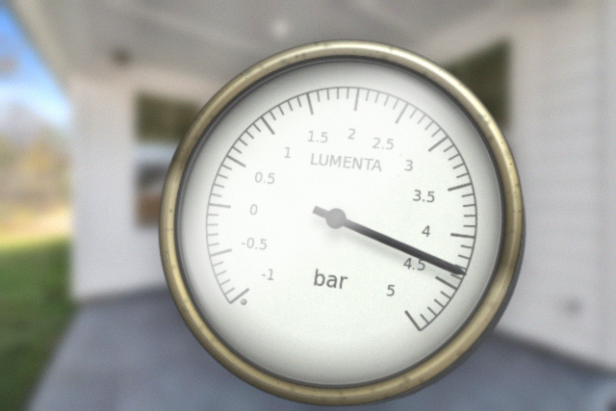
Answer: 4.35 bar
